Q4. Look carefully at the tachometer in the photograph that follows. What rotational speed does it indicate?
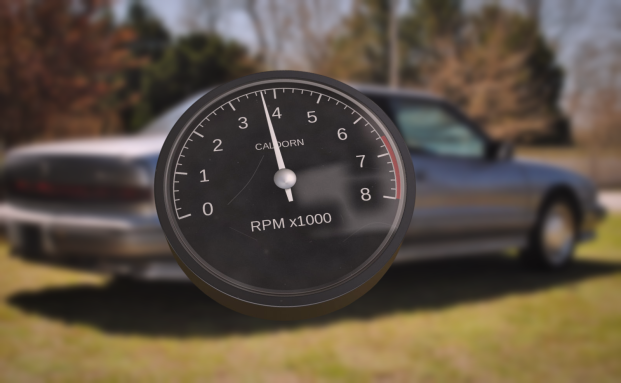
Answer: 3700 rpm
